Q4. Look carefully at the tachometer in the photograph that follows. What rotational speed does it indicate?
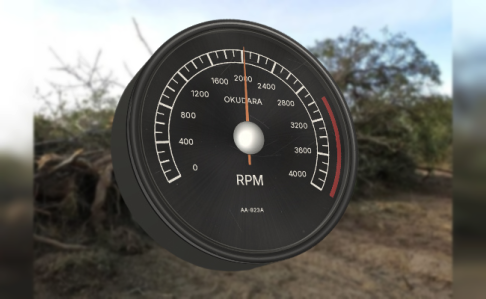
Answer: 2000 rpm
